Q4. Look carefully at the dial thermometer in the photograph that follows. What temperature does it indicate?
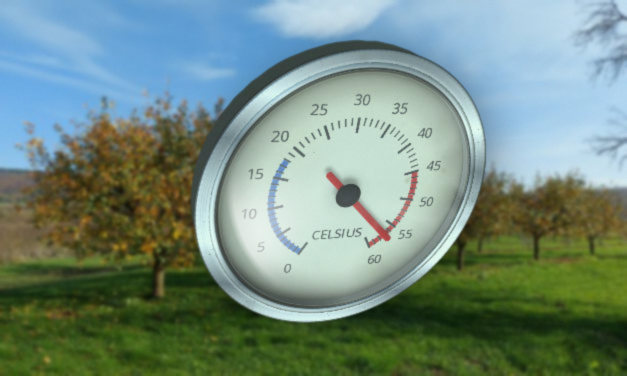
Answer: 57 °C
